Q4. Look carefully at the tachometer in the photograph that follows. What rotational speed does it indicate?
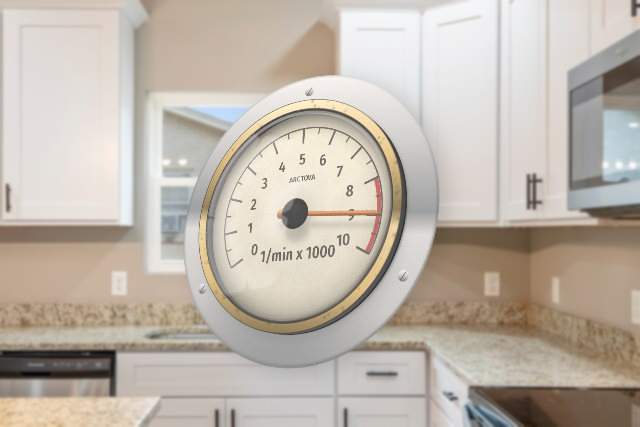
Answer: 9000 rpm
